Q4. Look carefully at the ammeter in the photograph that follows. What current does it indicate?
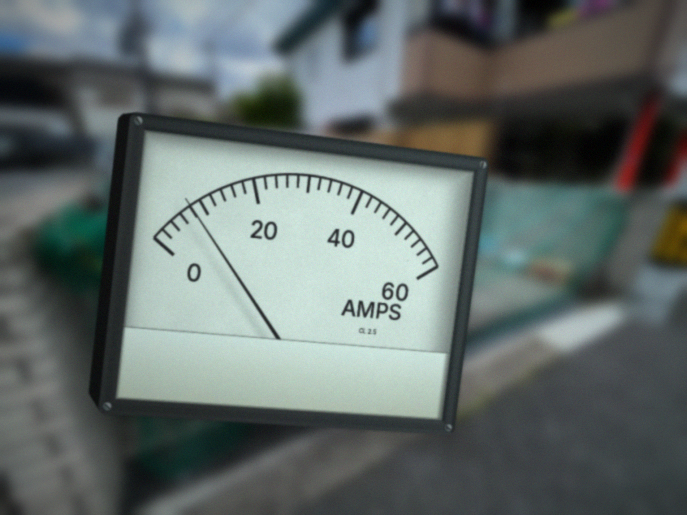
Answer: 8 A
